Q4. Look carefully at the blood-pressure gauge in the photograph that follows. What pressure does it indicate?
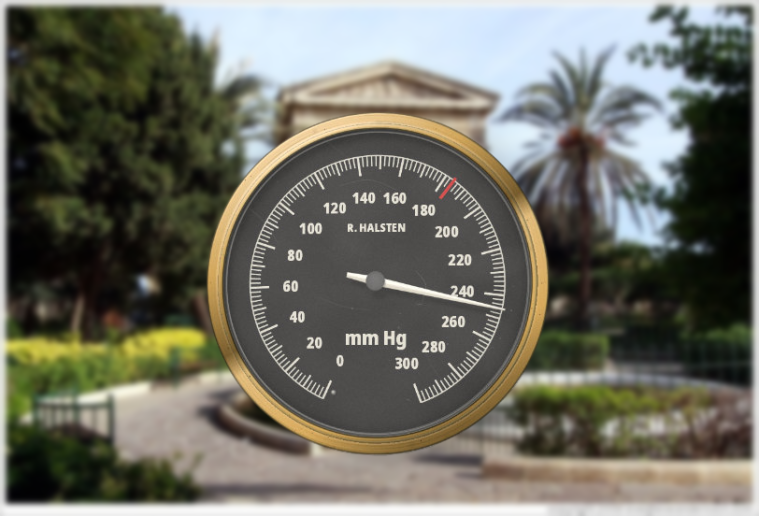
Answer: 246 mmHg
